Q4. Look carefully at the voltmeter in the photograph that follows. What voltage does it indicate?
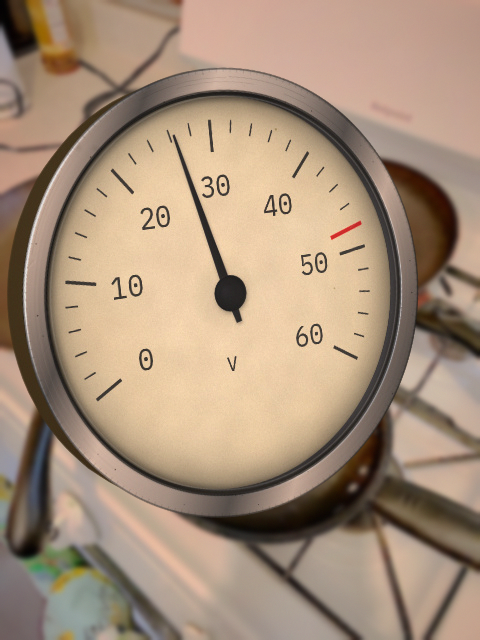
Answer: 26 V
